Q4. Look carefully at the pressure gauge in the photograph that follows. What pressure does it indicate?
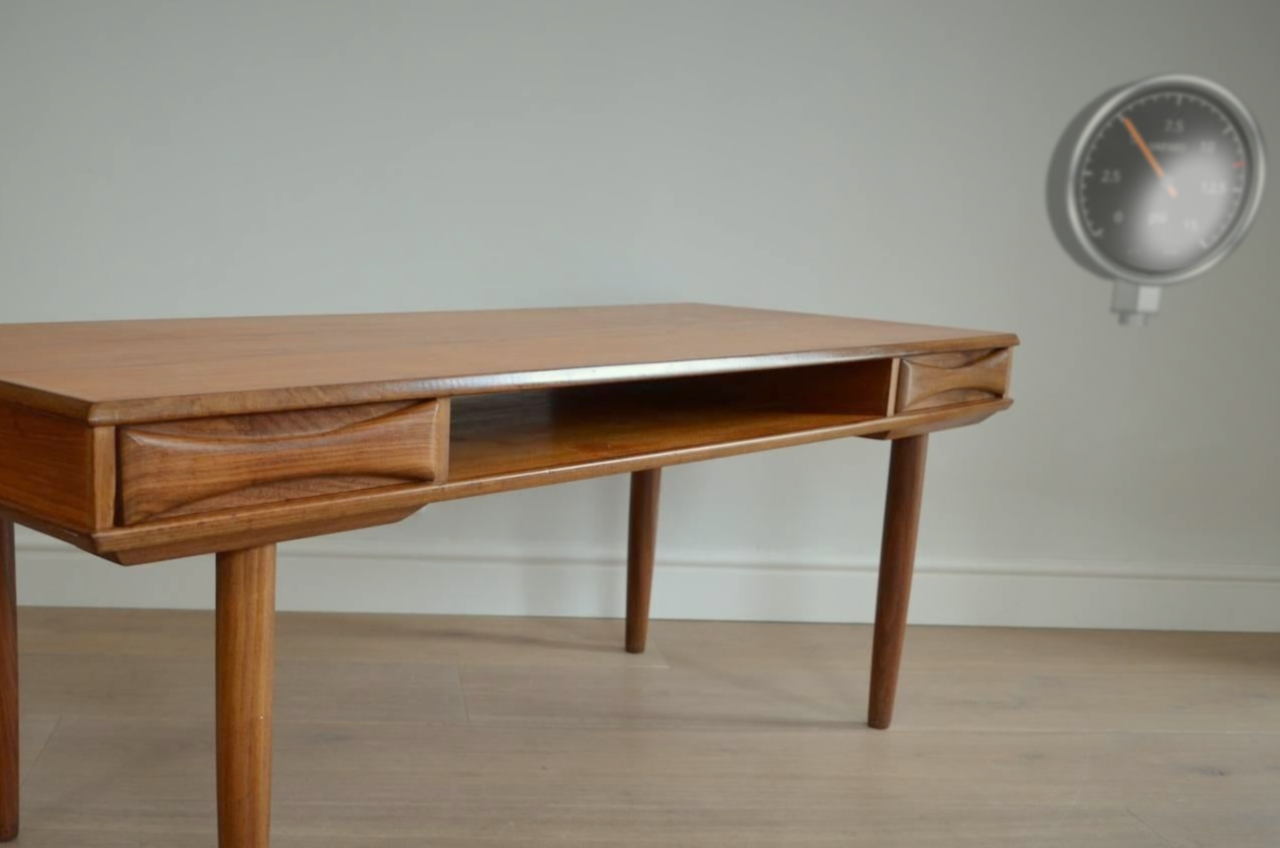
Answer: 5 psi
